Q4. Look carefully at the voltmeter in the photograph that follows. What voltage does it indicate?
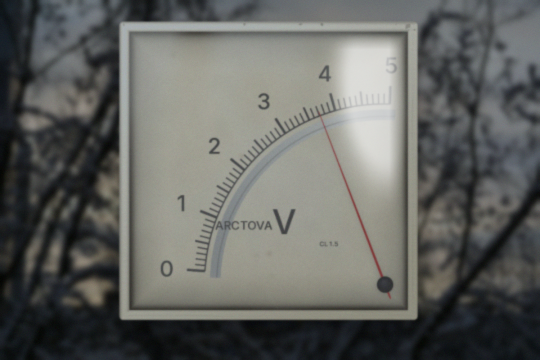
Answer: 3.7 V
